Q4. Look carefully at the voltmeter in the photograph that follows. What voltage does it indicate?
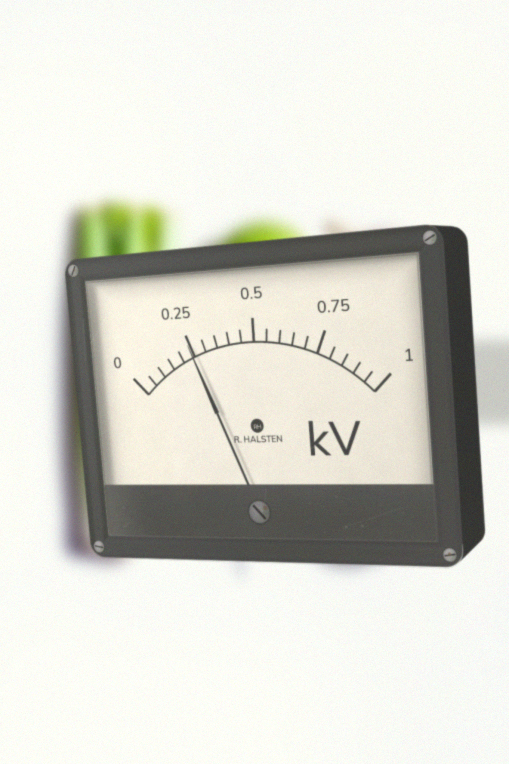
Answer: 0.25 kV
